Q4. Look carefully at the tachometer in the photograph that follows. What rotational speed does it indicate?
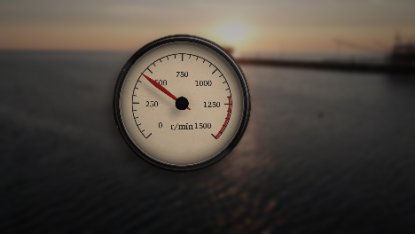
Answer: 450 rpm
